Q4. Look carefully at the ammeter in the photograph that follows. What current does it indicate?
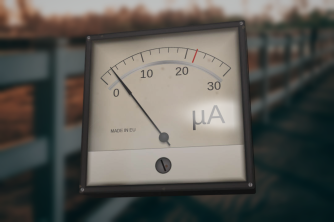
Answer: 3 µA
